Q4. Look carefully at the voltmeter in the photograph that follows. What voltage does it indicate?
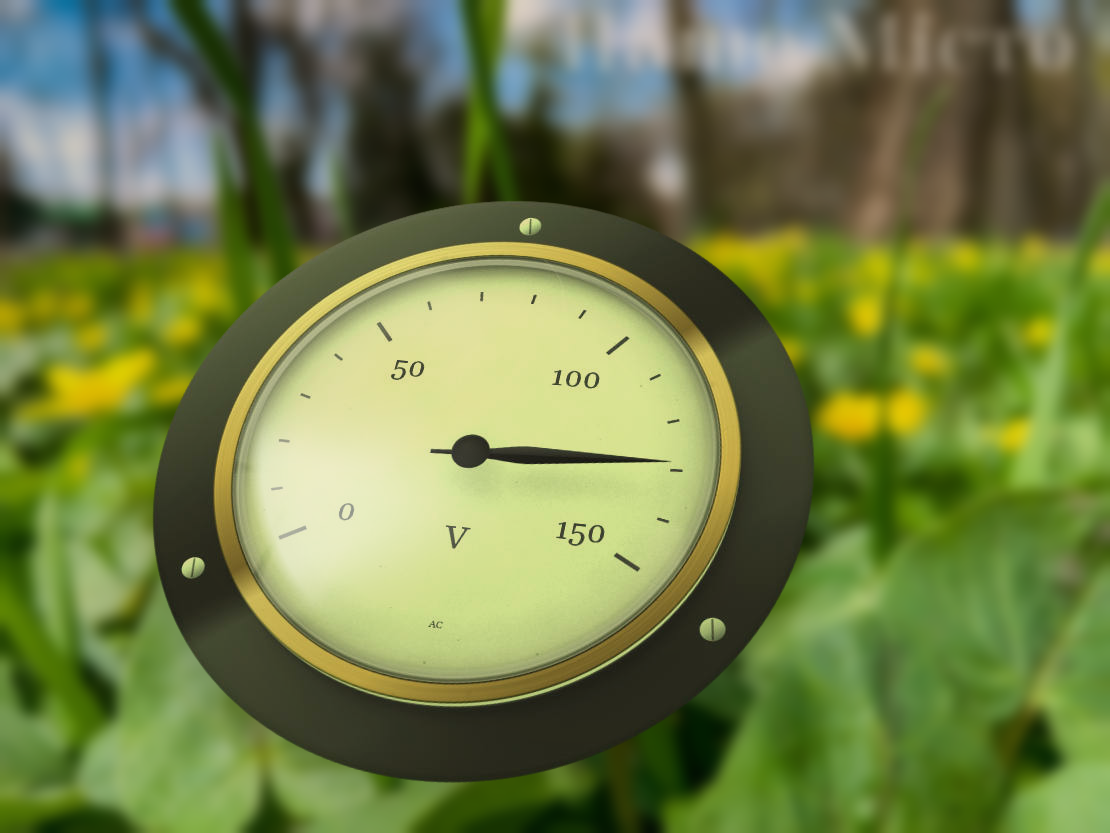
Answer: 130 V
